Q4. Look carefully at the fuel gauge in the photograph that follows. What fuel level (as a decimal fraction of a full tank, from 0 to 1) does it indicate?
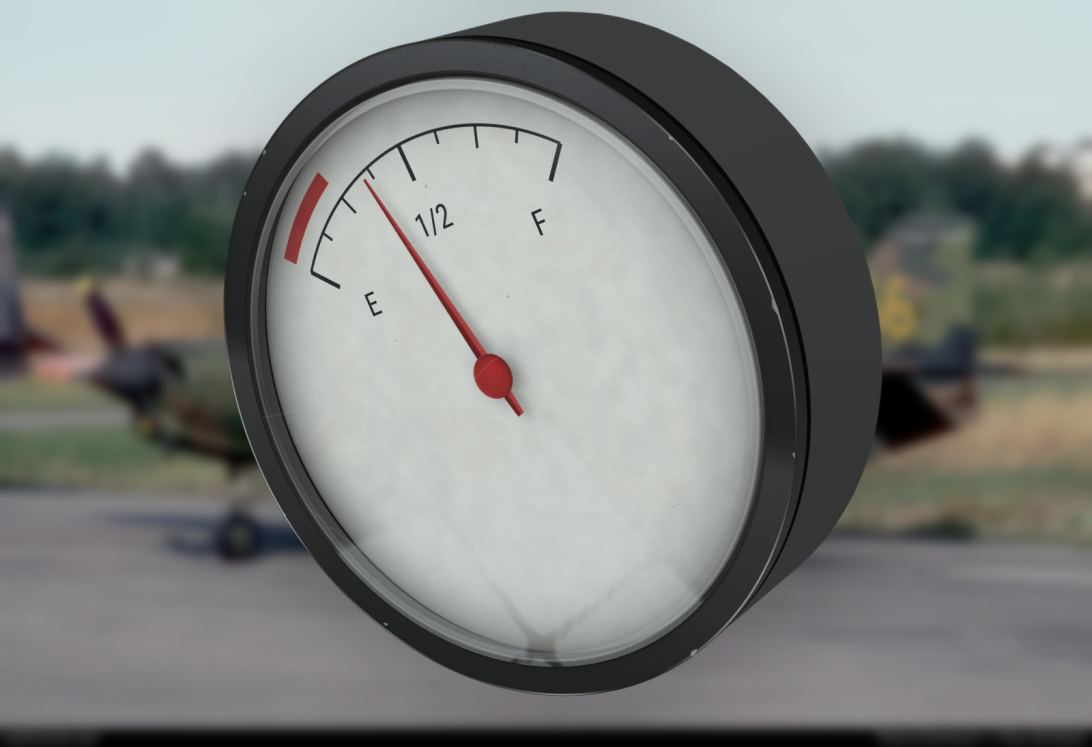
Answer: 0.375
